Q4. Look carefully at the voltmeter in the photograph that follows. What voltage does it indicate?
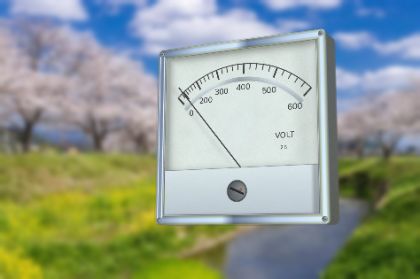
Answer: 100 V
